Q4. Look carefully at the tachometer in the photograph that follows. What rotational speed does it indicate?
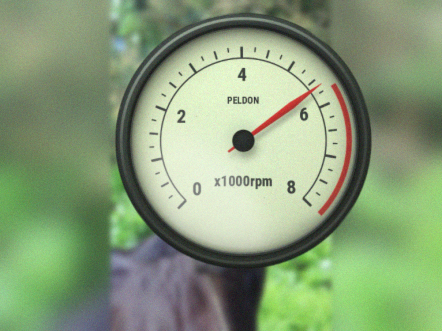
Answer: 5625 rpm
